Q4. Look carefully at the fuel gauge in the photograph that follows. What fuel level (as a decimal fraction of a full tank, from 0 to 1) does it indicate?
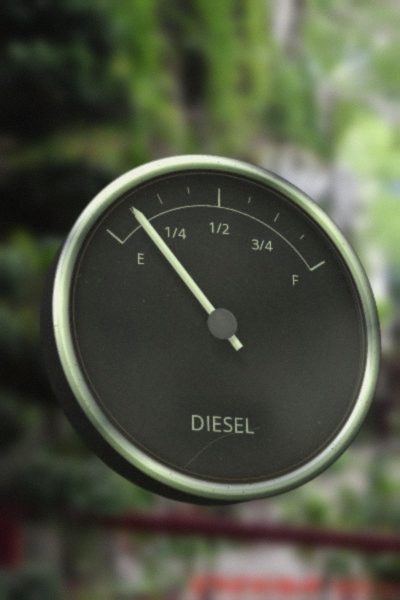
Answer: 0.125
